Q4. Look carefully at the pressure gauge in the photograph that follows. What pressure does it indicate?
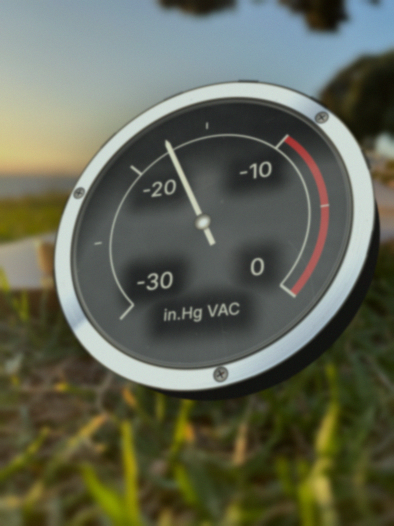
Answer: -17.5 inHg
